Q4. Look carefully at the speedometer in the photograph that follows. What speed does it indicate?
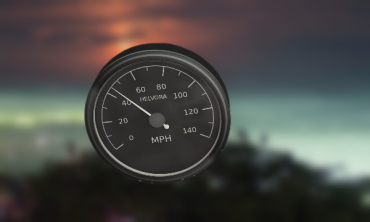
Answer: 45 mph
